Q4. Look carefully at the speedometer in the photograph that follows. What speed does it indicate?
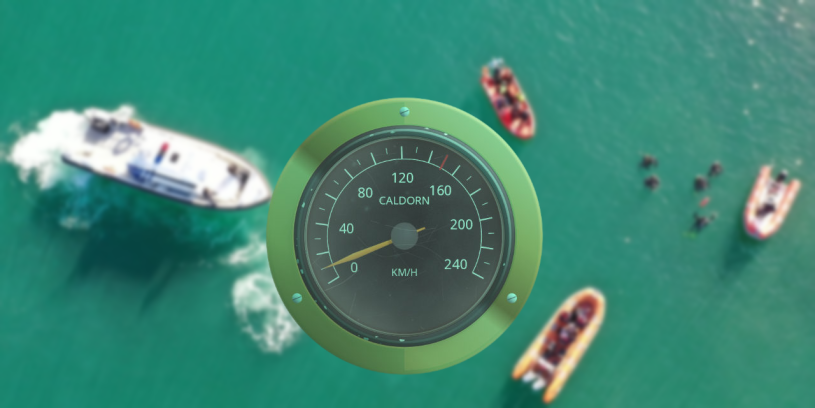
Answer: 10 km/h
